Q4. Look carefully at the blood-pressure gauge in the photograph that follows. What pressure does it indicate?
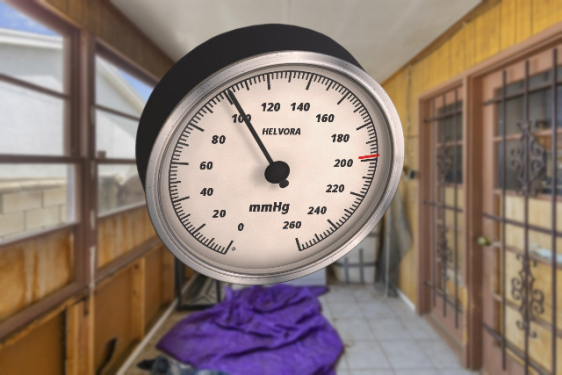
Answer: 102 mmHg
